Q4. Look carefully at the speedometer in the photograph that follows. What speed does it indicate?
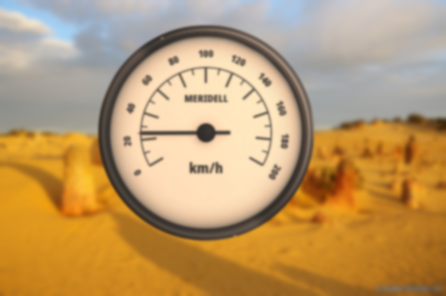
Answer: 25 km/h
